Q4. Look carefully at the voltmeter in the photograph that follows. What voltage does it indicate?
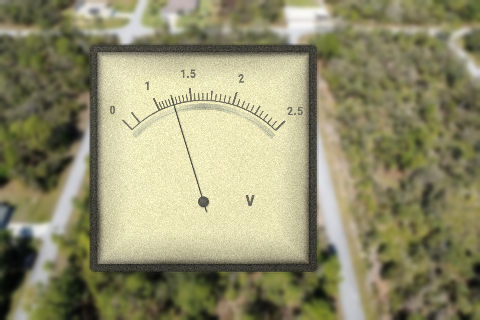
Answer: 1.25 V
